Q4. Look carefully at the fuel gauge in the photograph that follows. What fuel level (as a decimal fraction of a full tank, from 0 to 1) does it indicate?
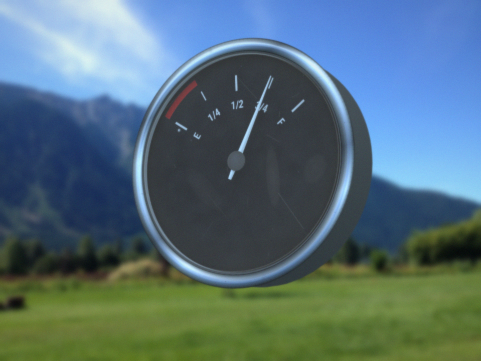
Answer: 0.75
